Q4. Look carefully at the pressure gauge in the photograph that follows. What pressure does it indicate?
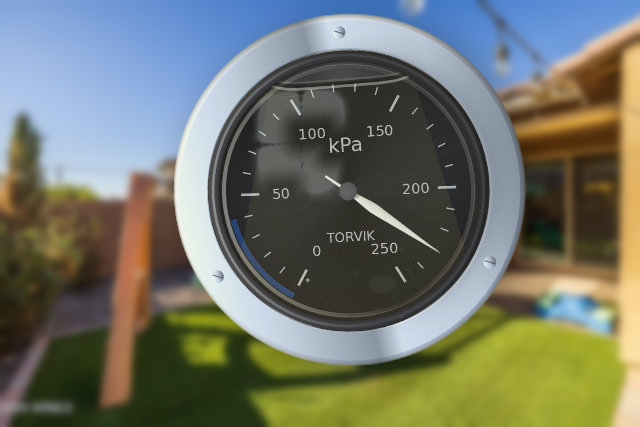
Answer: 230 kPa
